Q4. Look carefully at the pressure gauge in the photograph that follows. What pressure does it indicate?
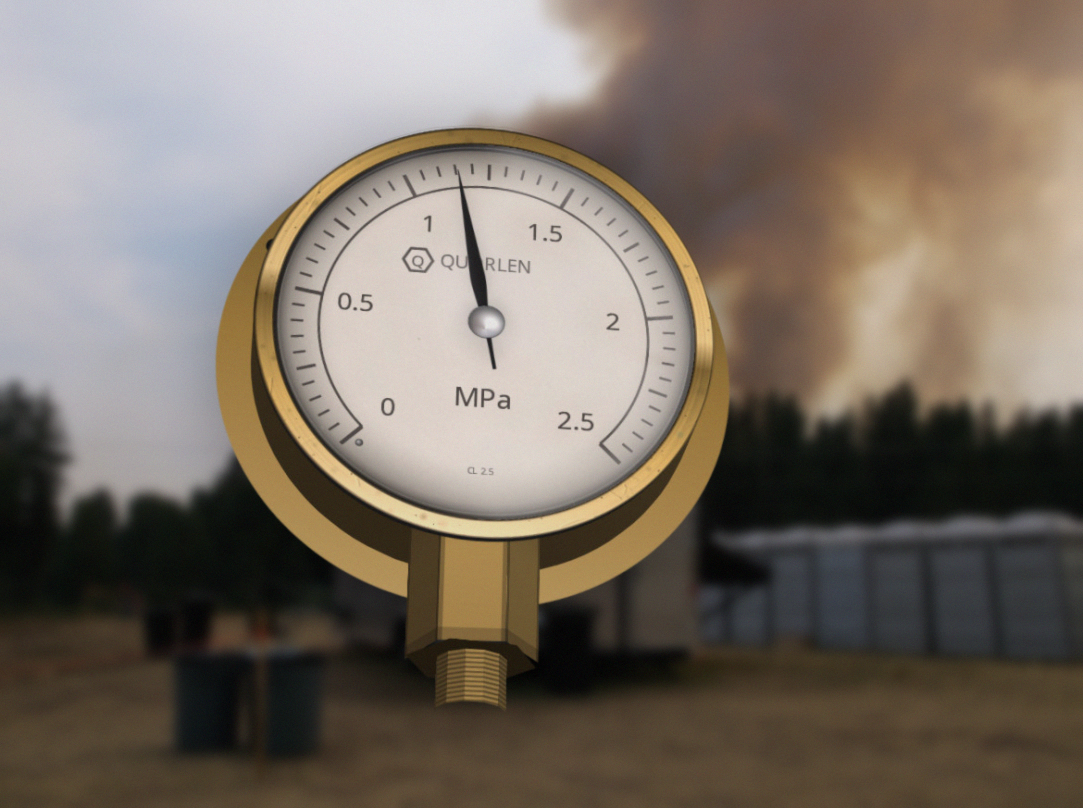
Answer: 1.15 MPa
